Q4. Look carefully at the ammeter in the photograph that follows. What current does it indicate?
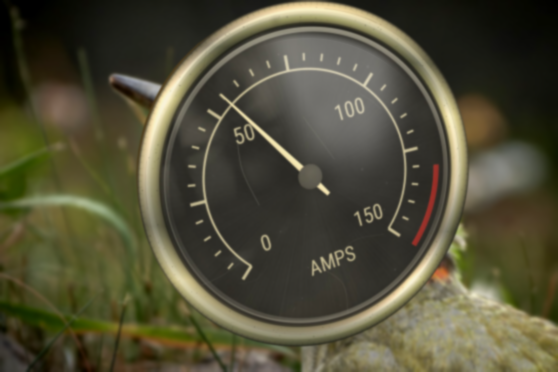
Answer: 55 A
